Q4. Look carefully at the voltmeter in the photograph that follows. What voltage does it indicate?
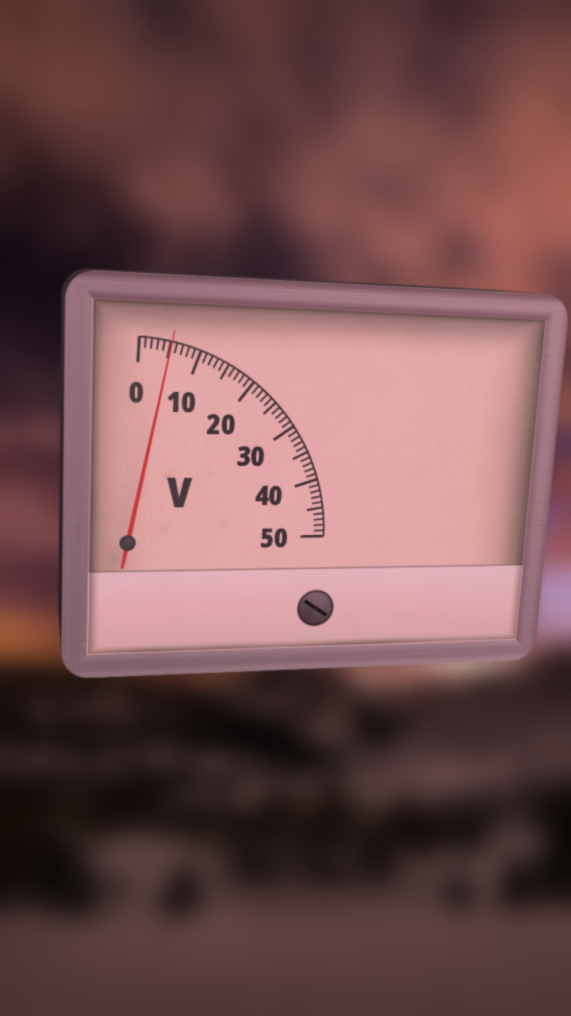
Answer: 5 V
